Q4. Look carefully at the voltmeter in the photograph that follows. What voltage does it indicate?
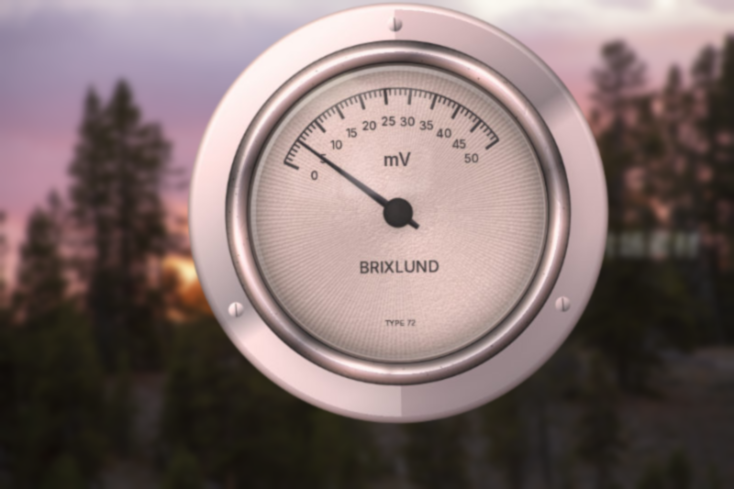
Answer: 5 mV
